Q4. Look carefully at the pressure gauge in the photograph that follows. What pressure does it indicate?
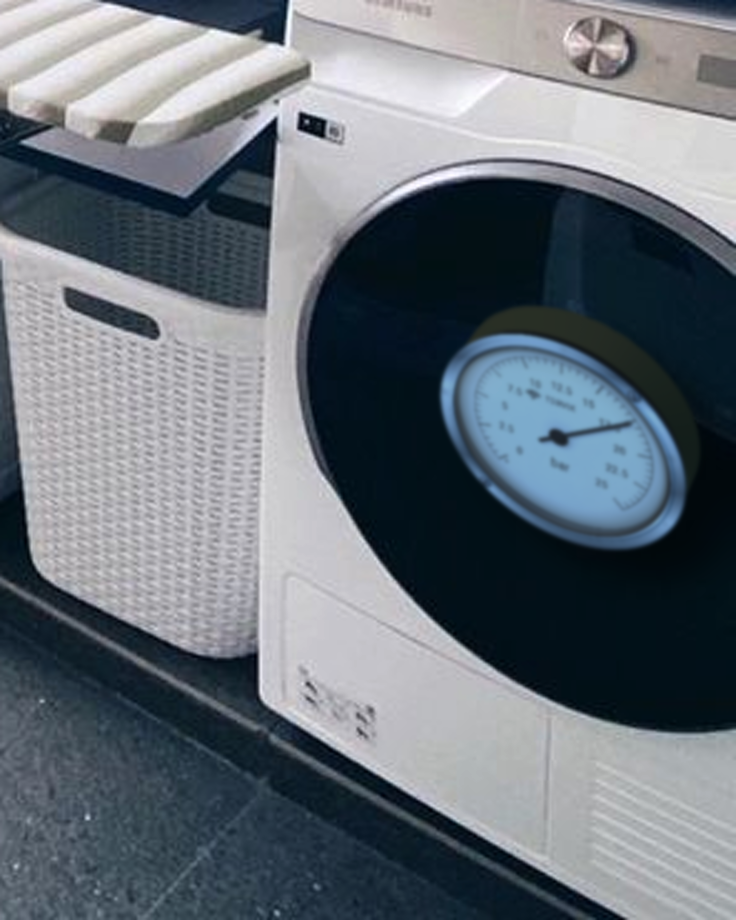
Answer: 17.5 bar
